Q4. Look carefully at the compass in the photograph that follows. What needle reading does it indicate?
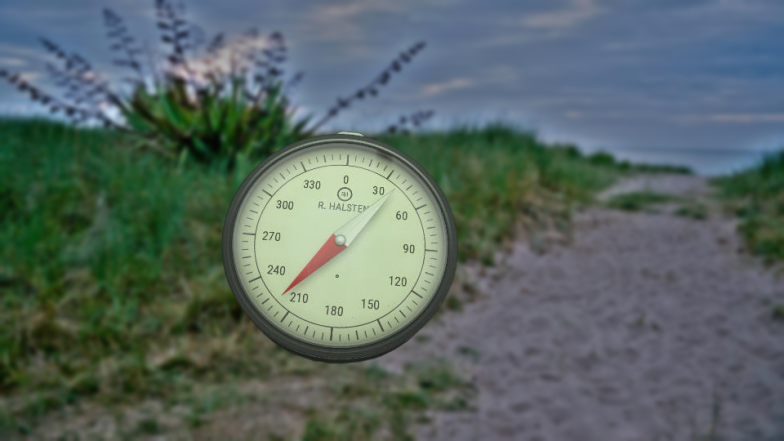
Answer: 220 °
